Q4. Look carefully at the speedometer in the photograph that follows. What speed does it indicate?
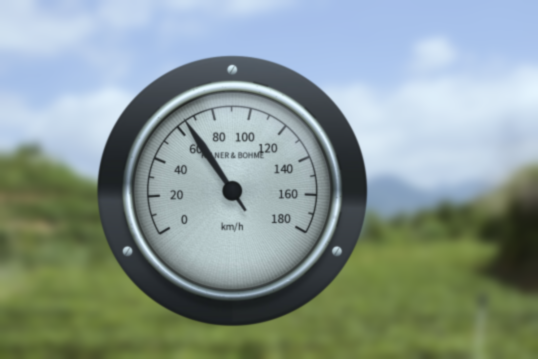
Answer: 65 km/h
